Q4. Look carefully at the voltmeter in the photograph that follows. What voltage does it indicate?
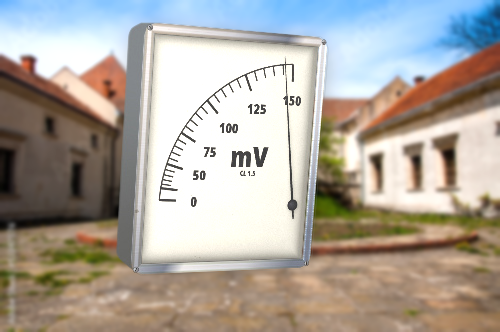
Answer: 145 mV
